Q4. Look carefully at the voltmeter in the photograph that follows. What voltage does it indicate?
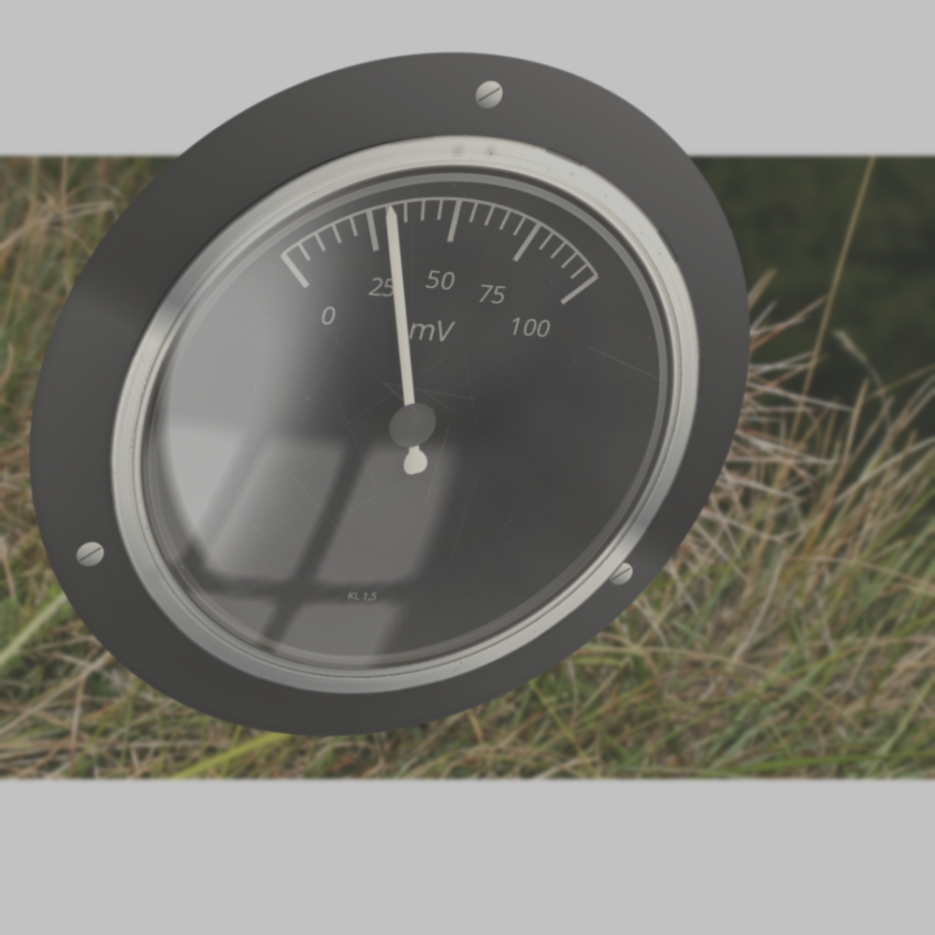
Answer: 30 mV
